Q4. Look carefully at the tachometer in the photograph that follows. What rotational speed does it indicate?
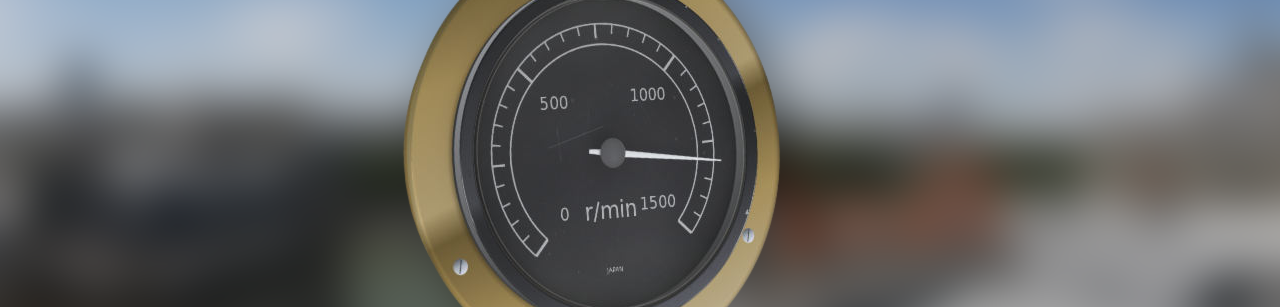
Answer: 1300 rpm
